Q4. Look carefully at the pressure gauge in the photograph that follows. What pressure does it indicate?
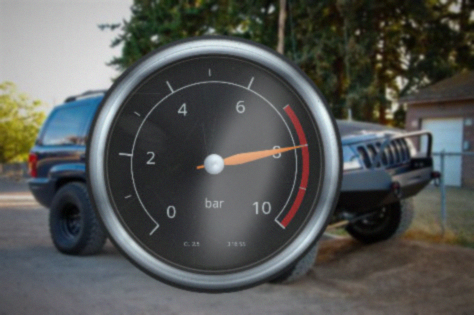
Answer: 8 bar
